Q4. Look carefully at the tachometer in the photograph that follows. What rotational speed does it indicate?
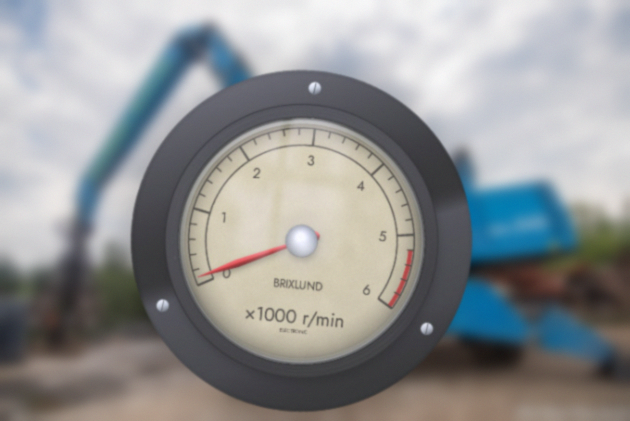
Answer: 100 rpm
